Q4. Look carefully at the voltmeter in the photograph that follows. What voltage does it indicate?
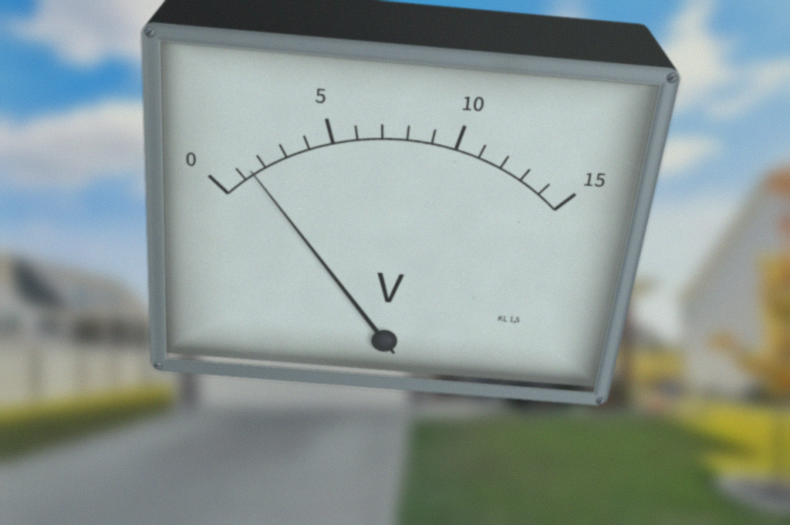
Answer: 1.5 V
